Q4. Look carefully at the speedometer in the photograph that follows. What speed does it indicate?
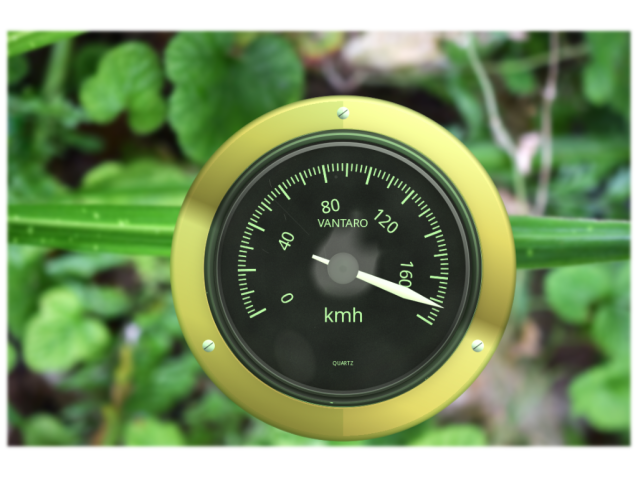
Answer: 172 km/h
